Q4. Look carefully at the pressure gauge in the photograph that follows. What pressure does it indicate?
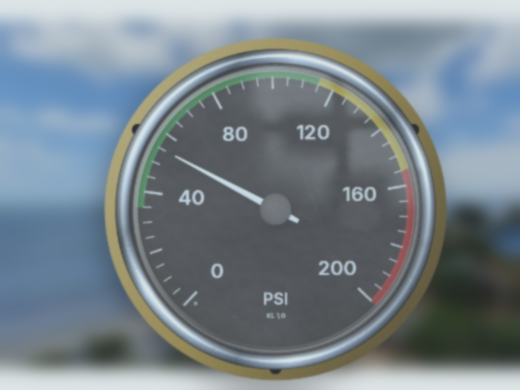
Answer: 55 psi
